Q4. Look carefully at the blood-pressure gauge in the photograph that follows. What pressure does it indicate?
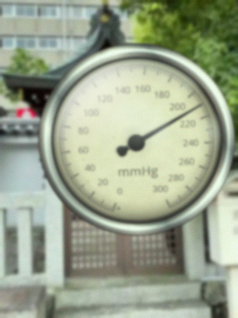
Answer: 210 mmHg
